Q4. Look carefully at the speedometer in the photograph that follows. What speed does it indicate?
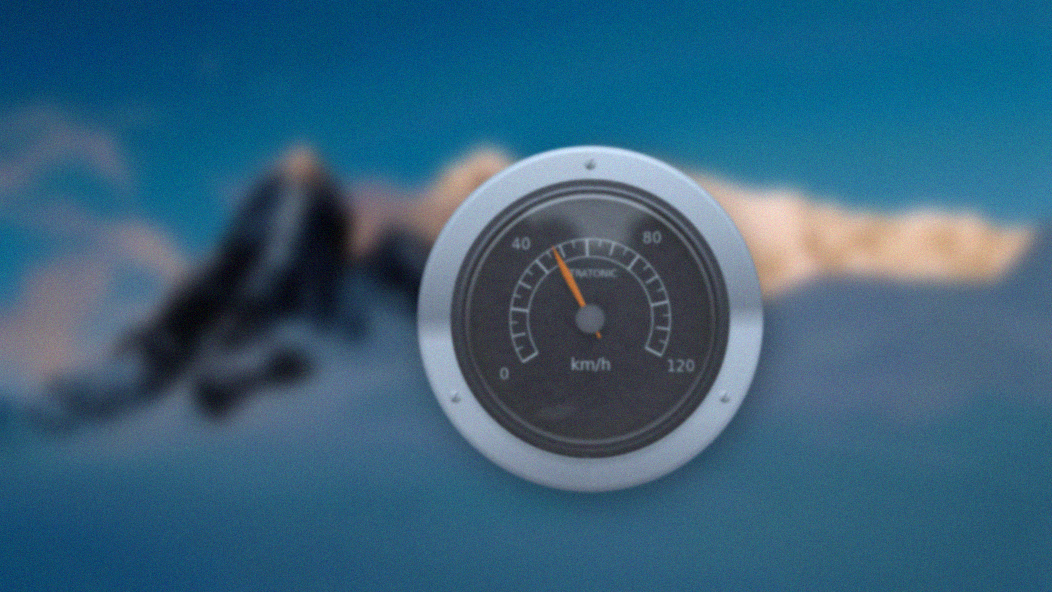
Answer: 47.5 km/h
